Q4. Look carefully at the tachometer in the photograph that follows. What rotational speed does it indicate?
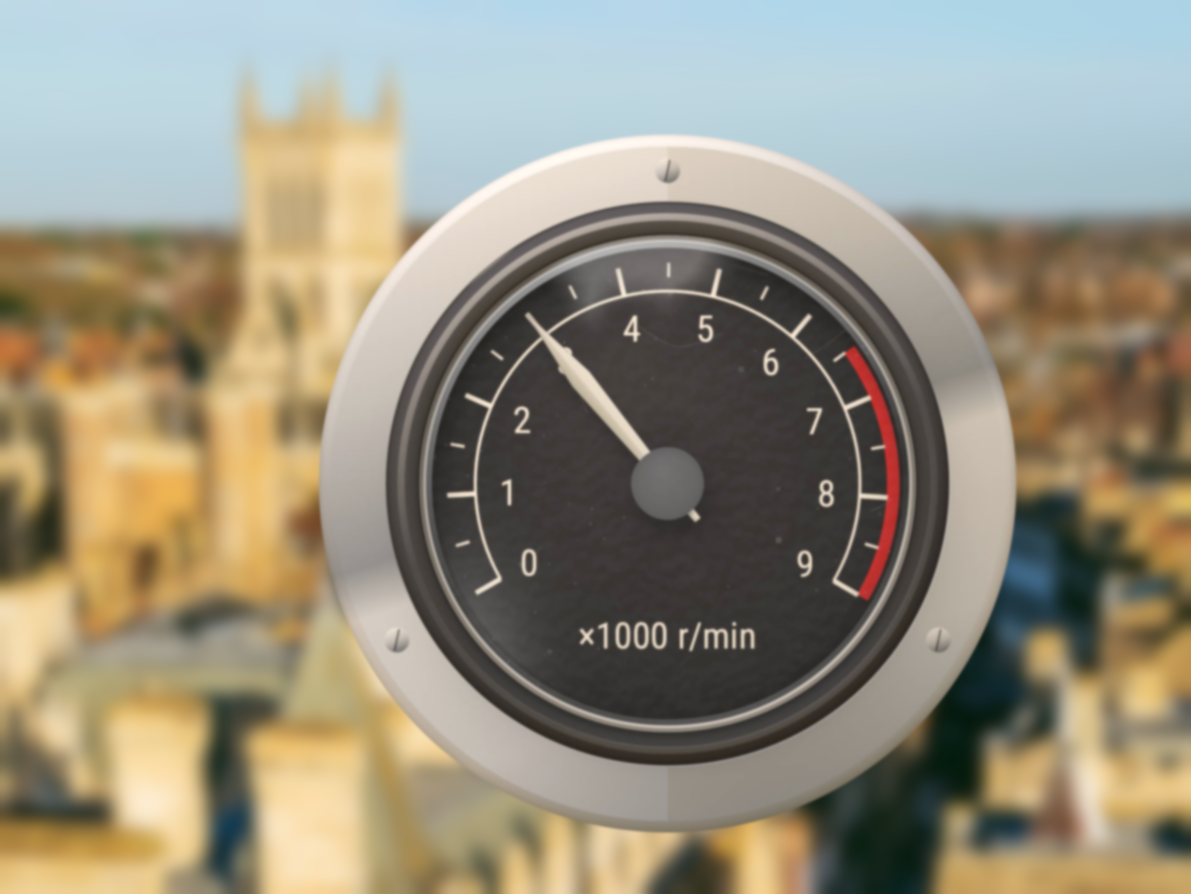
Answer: 3000 rpm
